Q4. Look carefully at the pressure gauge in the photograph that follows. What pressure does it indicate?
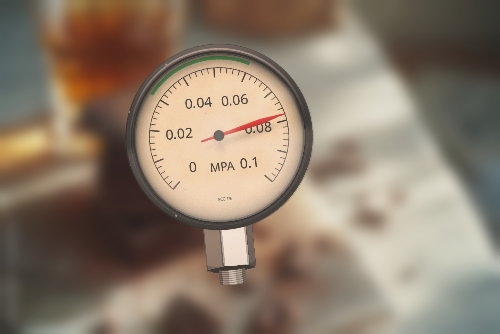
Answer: 0.078 MPa
